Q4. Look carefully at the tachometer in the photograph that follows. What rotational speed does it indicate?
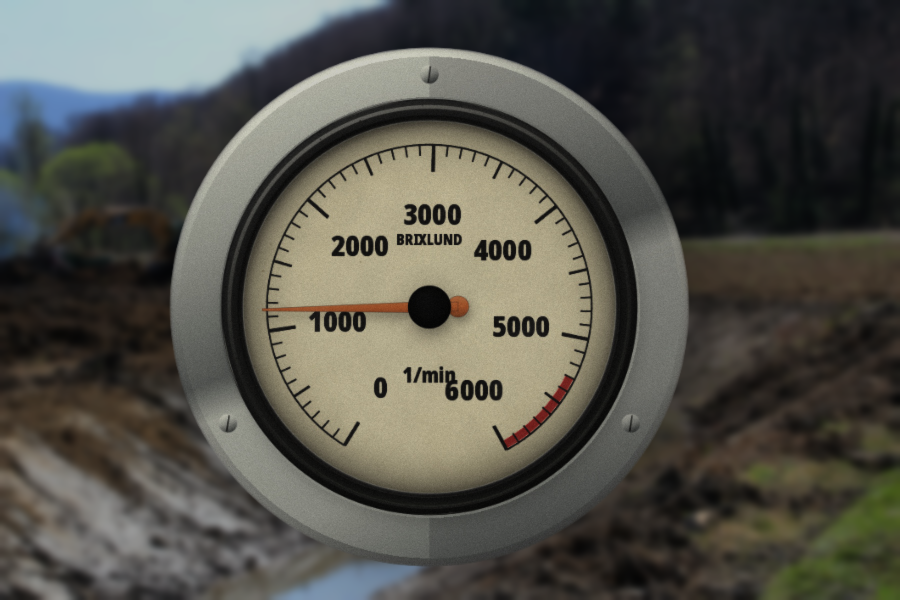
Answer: 1150 rpm
